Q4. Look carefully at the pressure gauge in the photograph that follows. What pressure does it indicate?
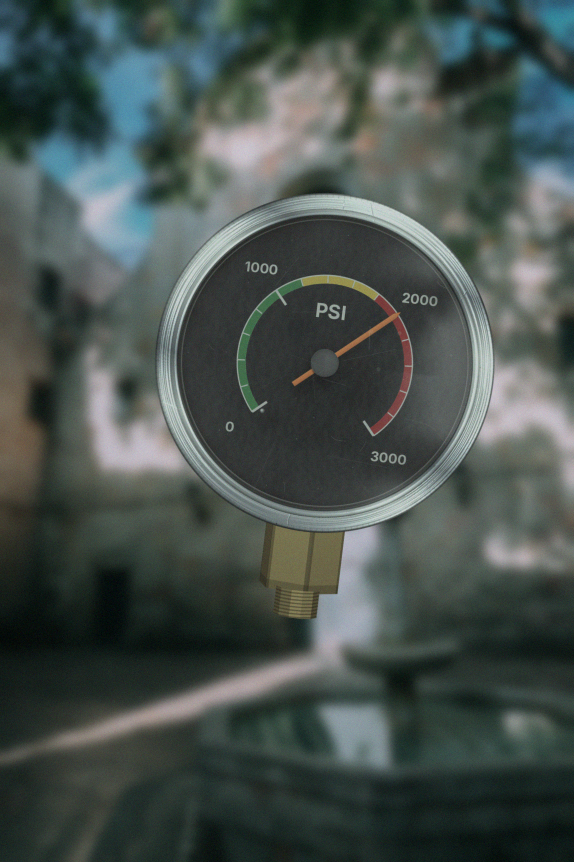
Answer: 2000 psi
